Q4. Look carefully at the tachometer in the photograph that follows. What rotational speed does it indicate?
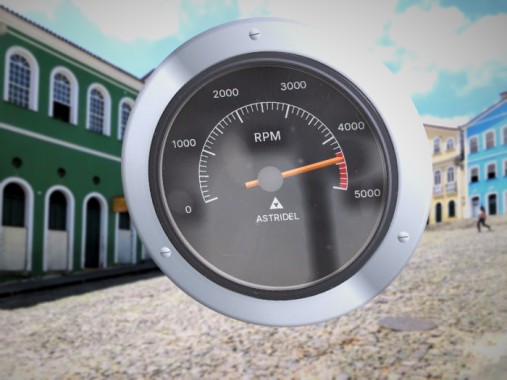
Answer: 4400 rpm
